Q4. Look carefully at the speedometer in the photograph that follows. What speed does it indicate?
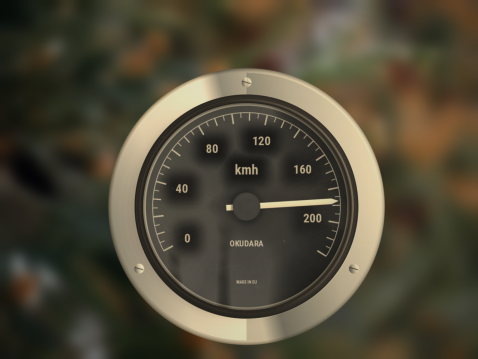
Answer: 187.5 km/h
